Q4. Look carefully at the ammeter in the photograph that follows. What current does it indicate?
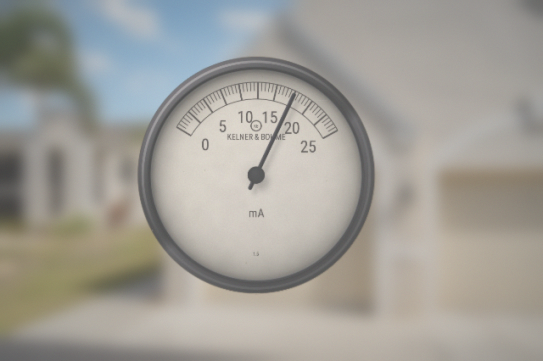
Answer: 17.5 mA
